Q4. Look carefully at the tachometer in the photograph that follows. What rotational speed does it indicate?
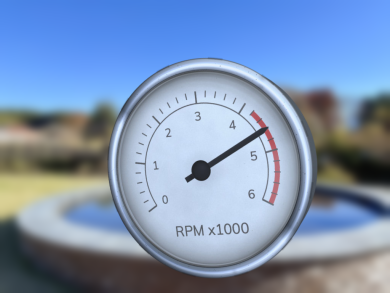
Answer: 4600 rpm
